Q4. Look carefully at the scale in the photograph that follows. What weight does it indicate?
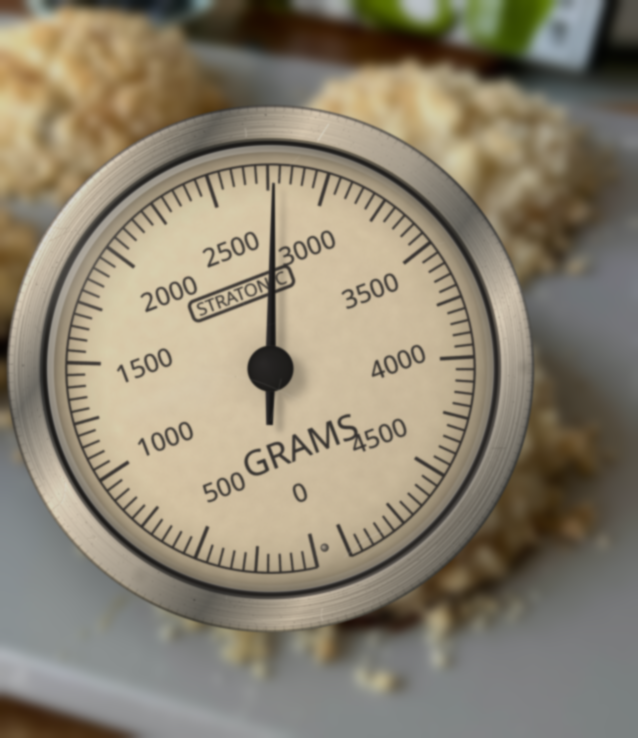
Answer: 2775 g
